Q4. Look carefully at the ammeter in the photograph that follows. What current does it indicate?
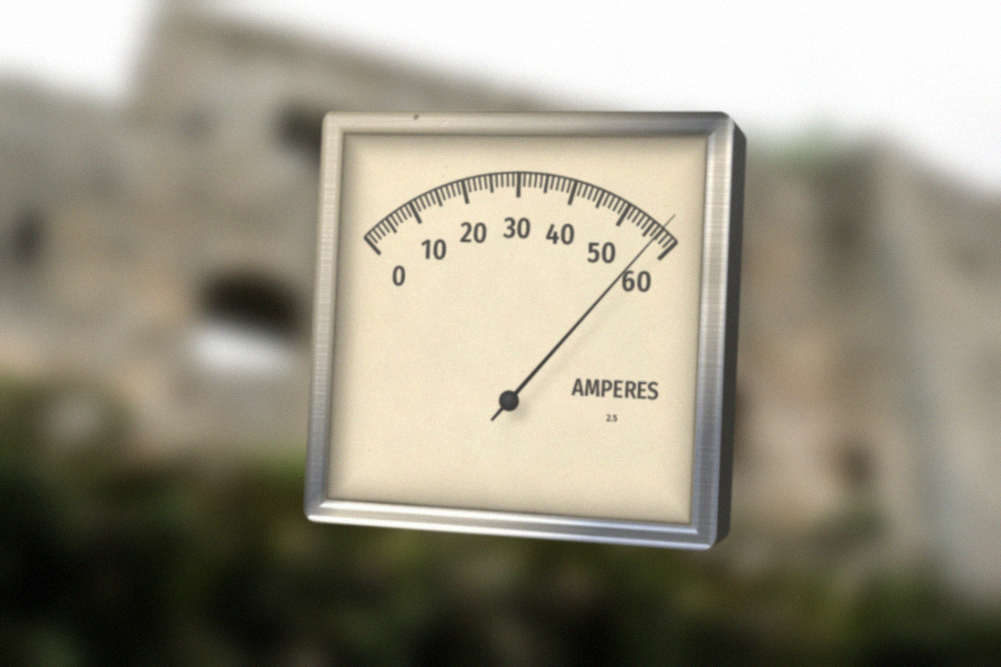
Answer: 57 A
